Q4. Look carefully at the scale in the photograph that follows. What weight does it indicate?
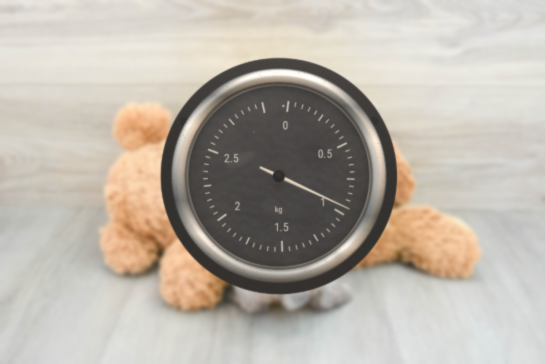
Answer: 0.95 kg
